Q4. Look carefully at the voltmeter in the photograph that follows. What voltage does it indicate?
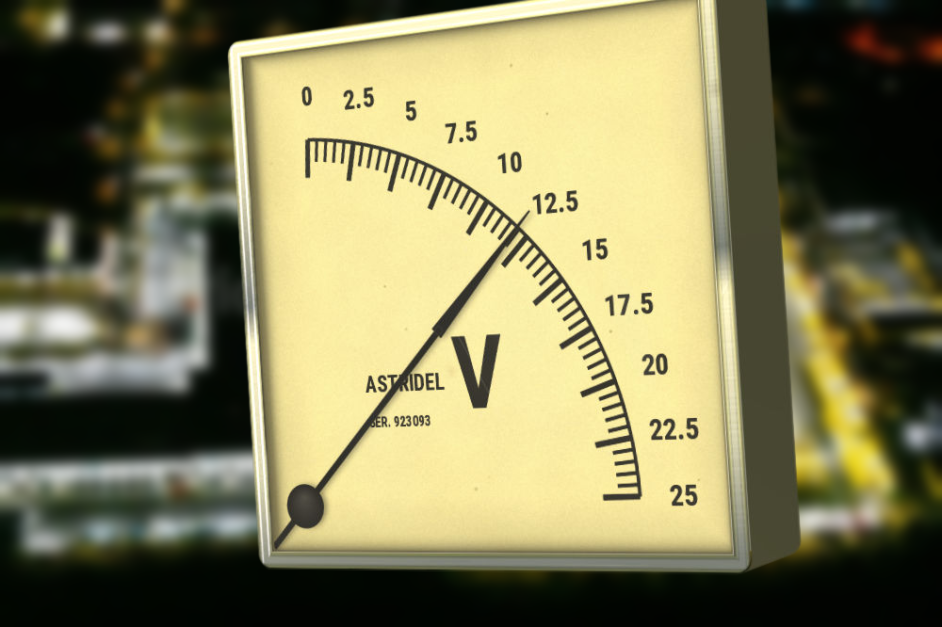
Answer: 12 V
